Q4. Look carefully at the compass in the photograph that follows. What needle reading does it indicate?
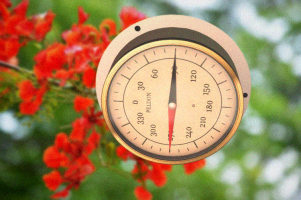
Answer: 270 °
